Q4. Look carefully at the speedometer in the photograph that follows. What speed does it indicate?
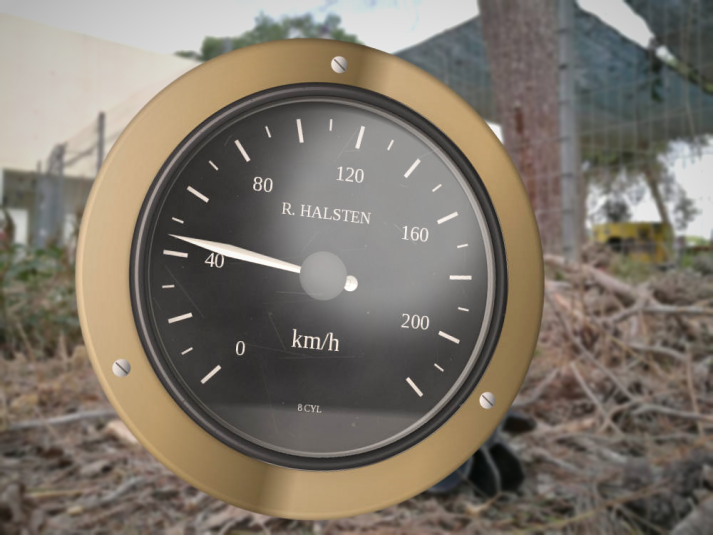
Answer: 45 km/h
